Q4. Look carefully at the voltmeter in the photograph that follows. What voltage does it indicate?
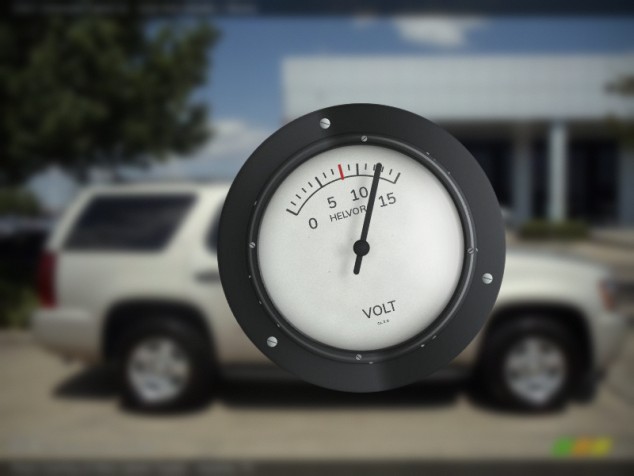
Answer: 12.5 V
